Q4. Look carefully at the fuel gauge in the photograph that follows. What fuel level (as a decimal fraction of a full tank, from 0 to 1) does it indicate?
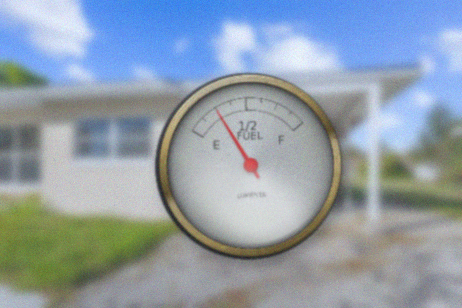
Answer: 0.25
